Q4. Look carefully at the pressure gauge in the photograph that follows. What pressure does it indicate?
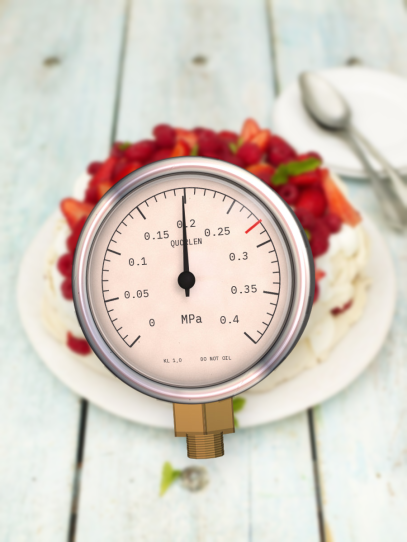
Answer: 0.2 MPa
